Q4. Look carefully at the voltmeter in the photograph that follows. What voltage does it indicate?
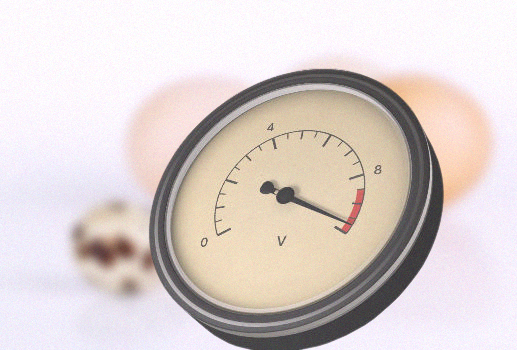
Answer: 9.75 V
